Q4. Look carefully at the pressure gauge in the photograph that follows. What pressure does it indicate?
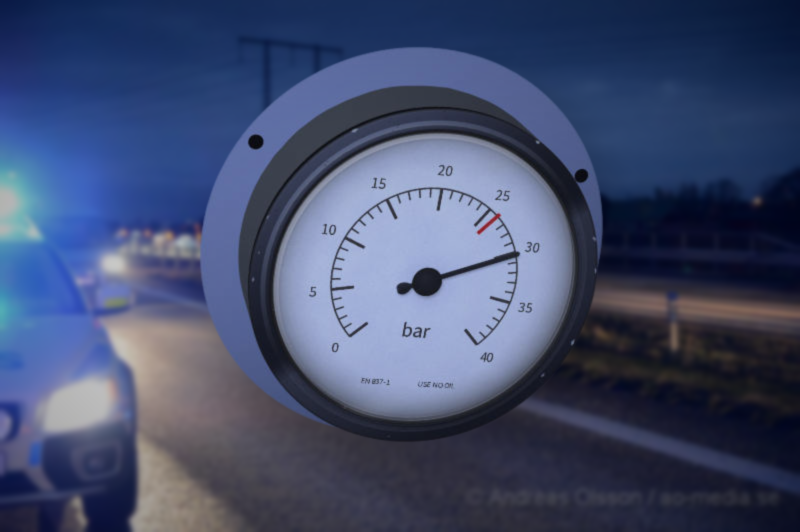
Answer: 30 bar
